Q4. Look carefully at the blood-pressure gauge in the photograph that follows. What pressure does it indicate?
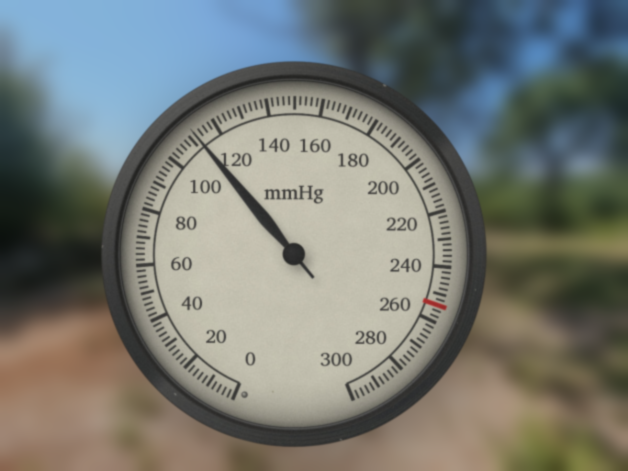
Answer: 112 mmHg
